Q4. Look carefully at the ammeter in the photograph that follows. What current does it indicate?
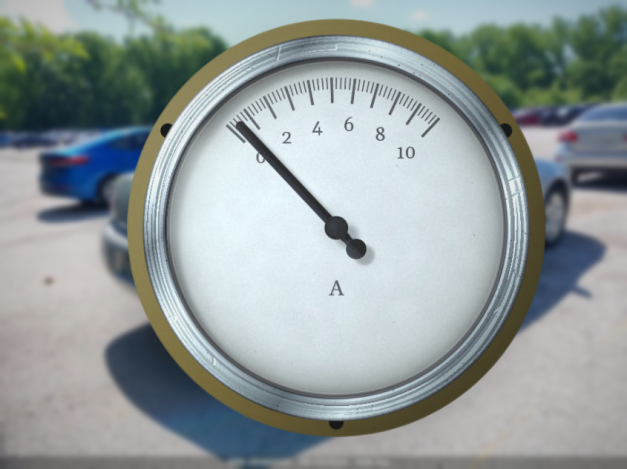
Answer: 0.4 A
